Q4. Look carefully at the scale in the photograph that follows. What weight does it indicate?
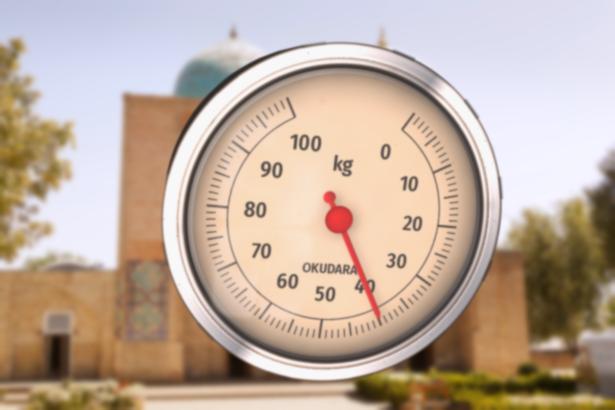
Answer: 40 kg
